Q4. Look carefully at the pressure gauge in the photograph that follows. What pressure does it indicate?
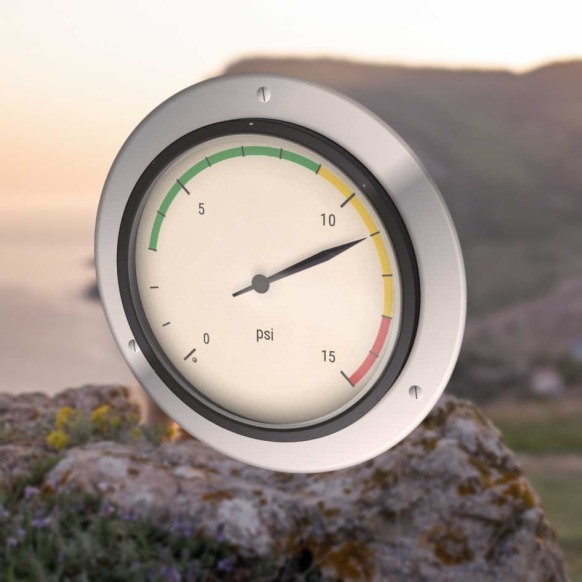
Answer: 11 psi
